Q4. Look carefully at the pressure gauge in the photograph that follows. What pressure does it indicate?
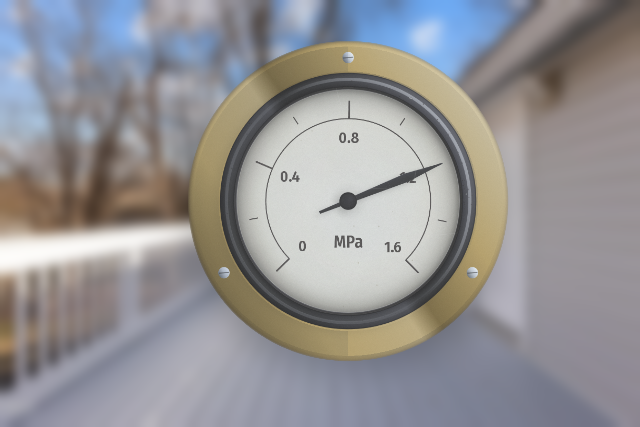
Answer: 1.2 MPa
